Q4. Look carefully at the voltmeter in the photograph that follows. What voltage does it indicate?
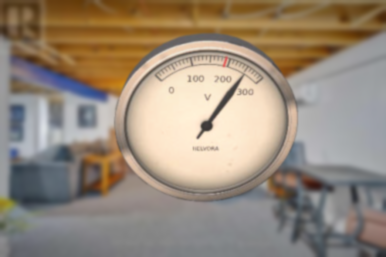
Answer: 250 V
